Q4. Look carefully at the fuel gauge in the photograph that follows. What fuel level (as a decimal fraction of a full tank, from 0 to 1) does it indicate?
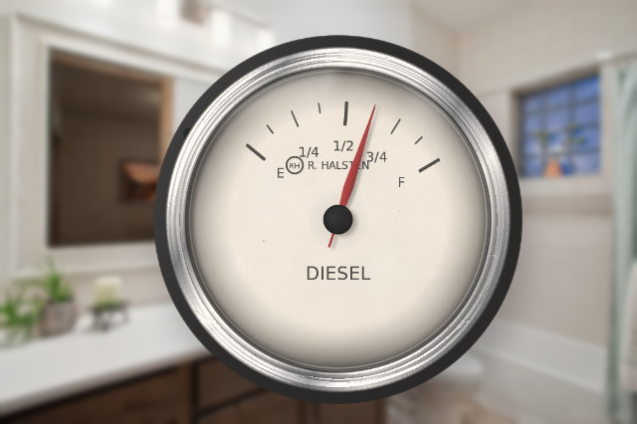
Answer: 0.625
